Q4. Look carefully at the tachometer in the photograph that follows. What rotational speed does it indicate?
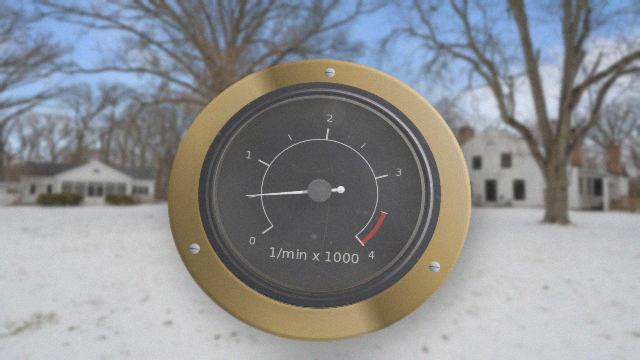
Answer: 500 rpm
